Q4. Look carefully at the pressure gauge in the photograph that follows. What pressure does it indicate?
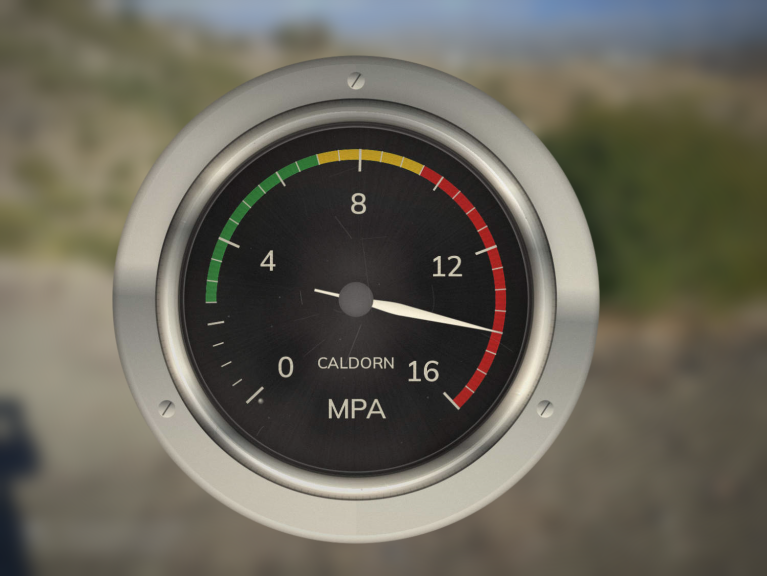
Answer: 14 MPa
